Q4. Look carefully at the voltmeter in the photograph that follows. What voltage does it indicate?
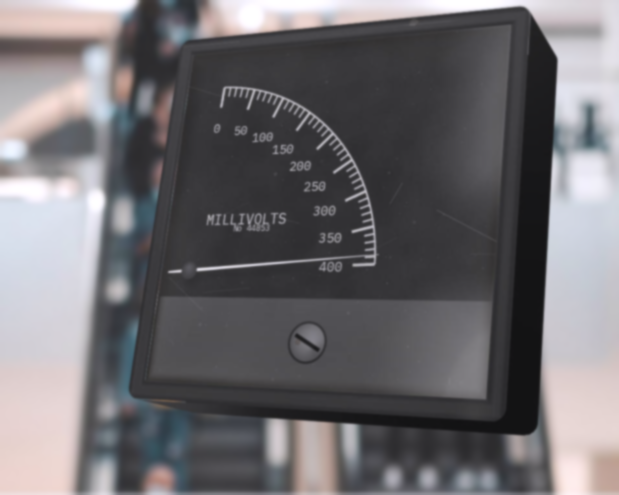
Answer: 390 mV
